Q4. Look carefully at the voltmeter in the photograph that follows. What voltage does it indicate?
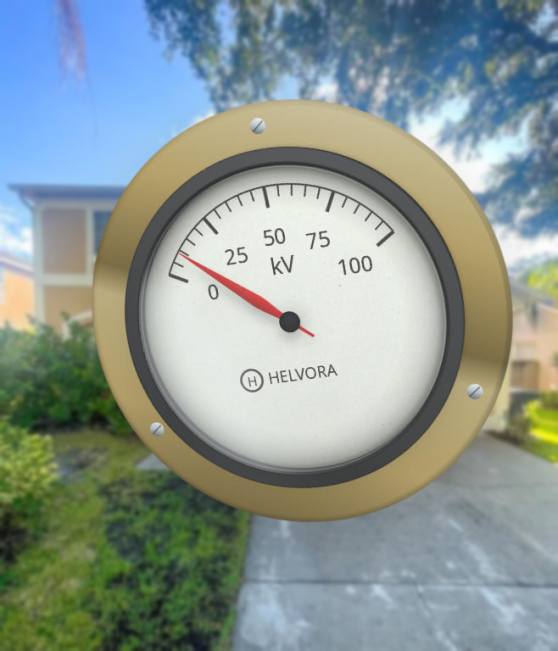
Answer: 10 kV
